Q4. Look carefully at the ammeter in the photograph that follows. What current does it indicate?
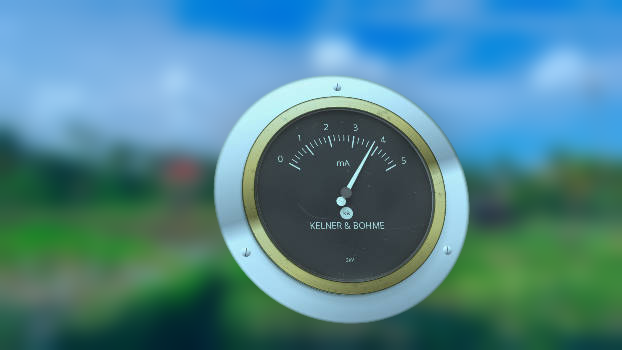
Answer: 3.8 mA
